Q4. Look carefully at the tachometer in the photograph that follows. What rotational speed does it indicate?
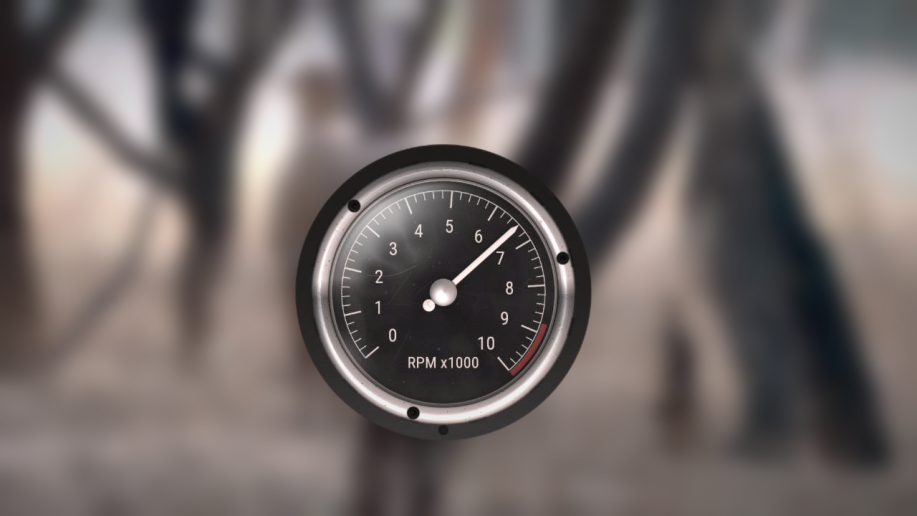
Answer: 6600 rpm
